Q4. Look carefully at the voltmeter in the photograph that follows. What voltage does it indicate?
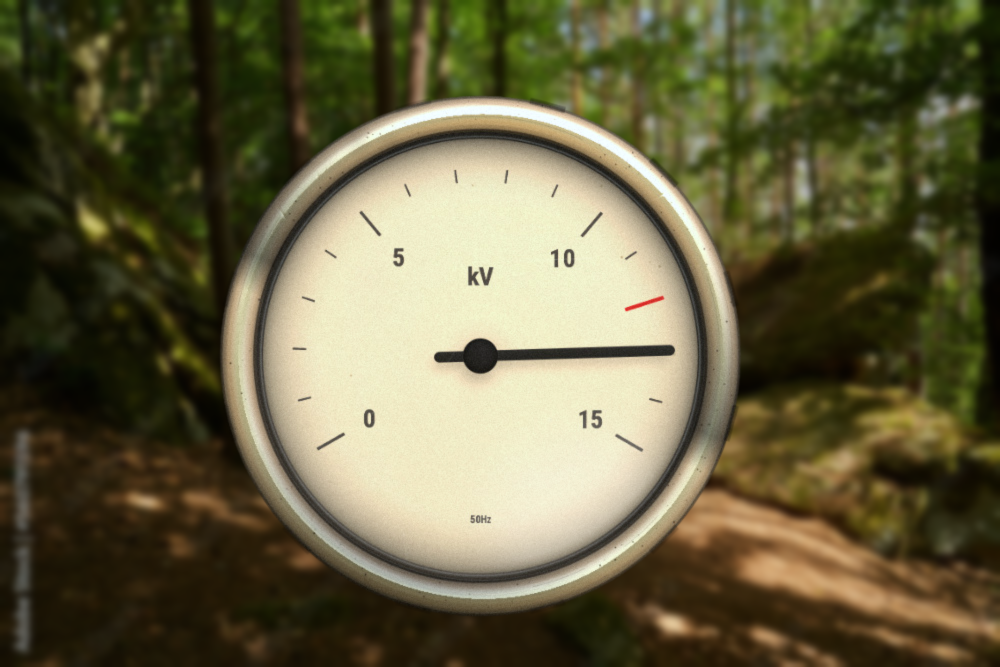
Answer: 13 kV
